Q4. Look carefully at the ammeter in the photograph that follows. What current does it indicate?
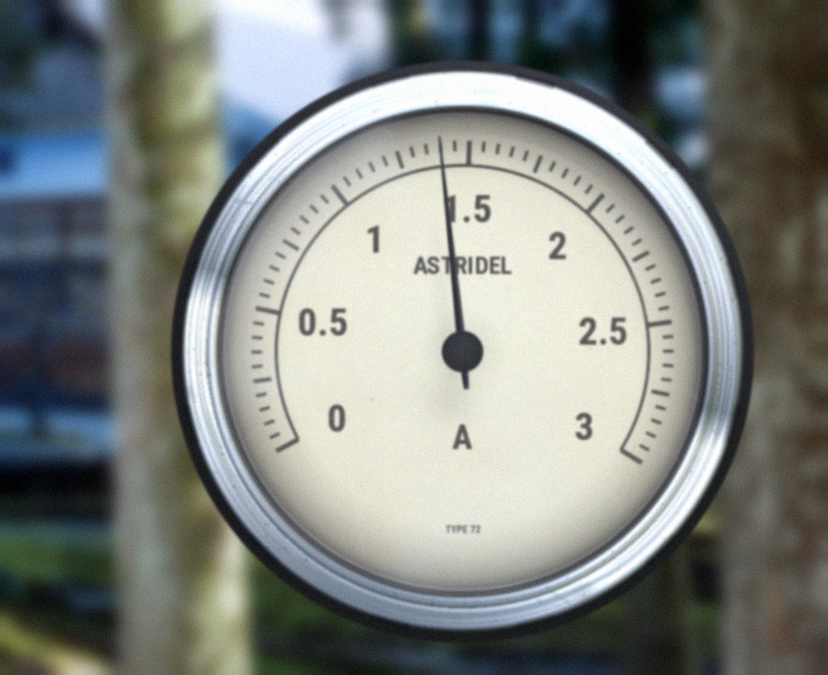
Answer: 1.4 A
